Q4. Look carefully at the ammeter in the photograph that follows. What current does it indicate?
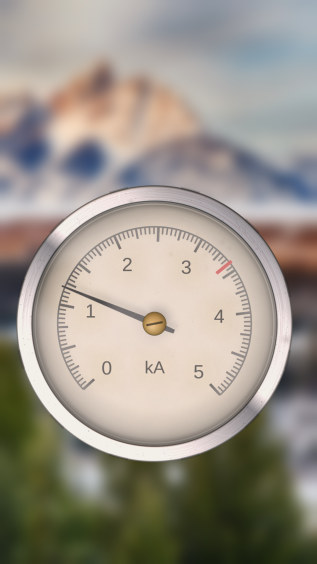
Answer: 1.2 kA
